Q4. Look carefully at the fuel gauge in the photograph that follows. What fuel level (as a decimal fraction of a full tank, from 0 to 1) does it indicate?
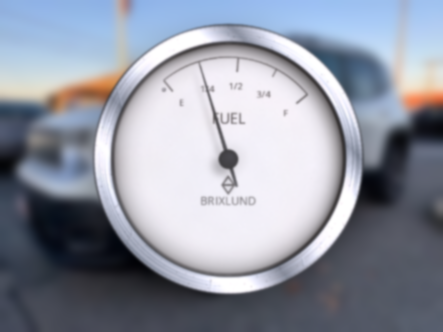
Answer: 0.25
